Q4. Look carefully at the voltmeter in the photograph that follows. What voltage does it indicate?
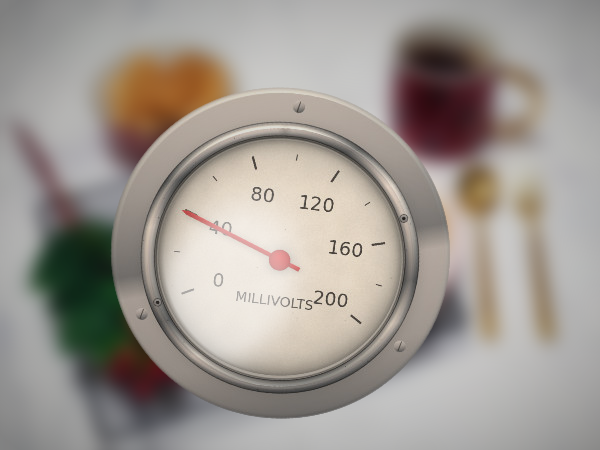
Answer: 40 mV
